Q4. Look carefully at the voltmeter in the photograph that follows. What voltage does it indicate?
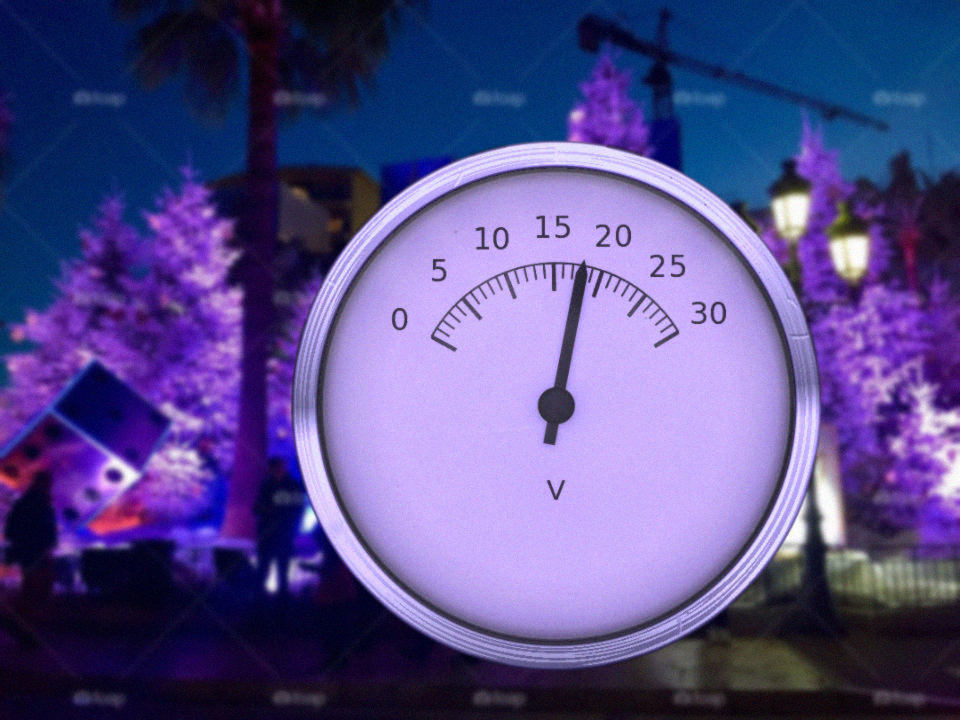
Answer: 18 V
